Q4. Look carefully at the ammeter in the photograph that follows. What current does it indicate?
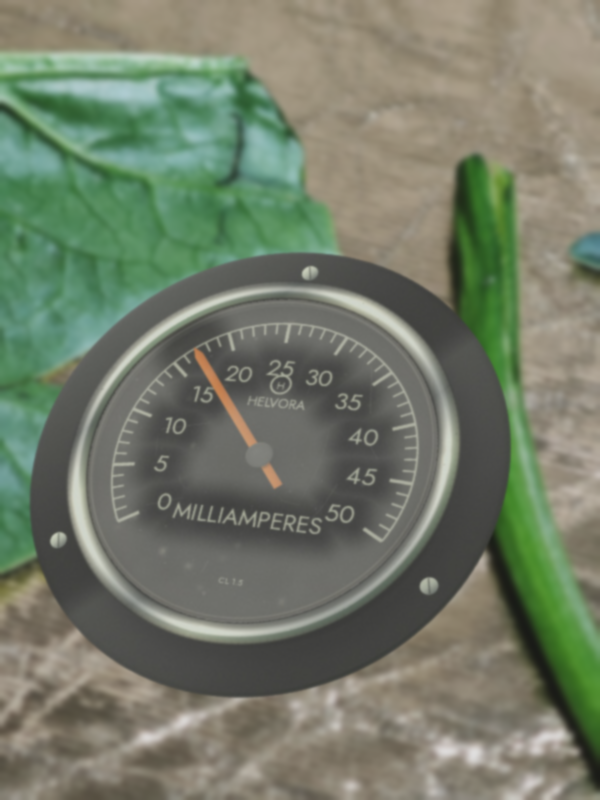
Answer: 17 mA
